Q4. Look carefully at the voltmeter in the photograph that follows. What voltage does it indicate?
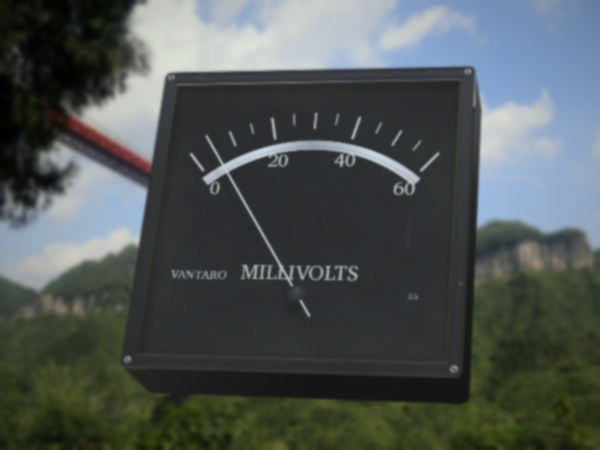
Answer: 5 mV
